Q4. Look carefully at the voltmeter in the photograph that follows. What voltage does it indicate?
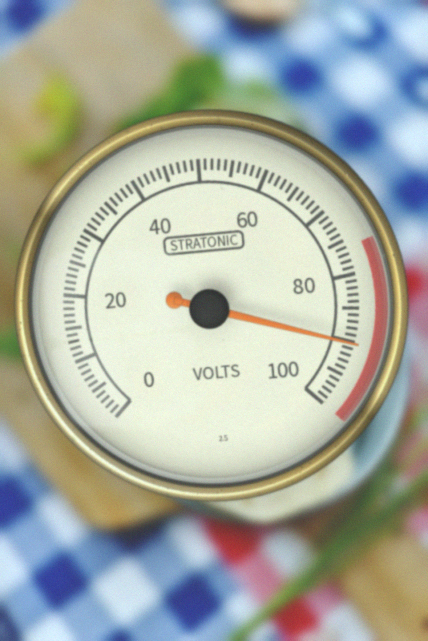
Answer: 90 V
